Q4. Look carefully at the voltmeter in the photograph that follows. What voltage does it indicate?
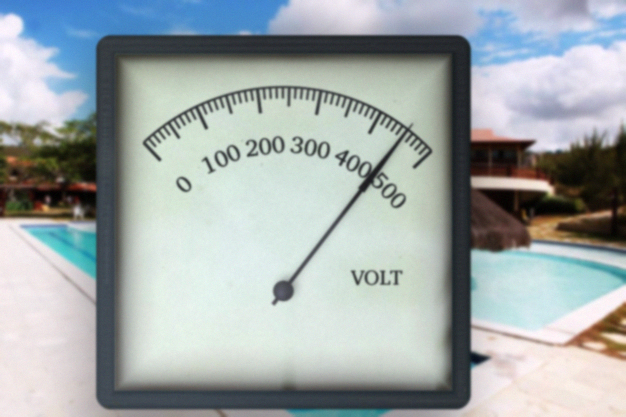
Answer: 450 V
